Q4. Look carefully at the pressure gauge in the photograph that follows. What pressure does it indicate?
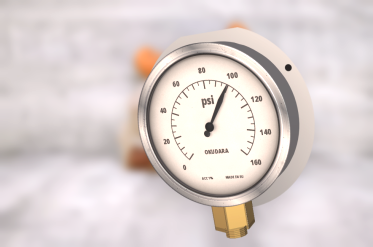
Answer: 100 psi
